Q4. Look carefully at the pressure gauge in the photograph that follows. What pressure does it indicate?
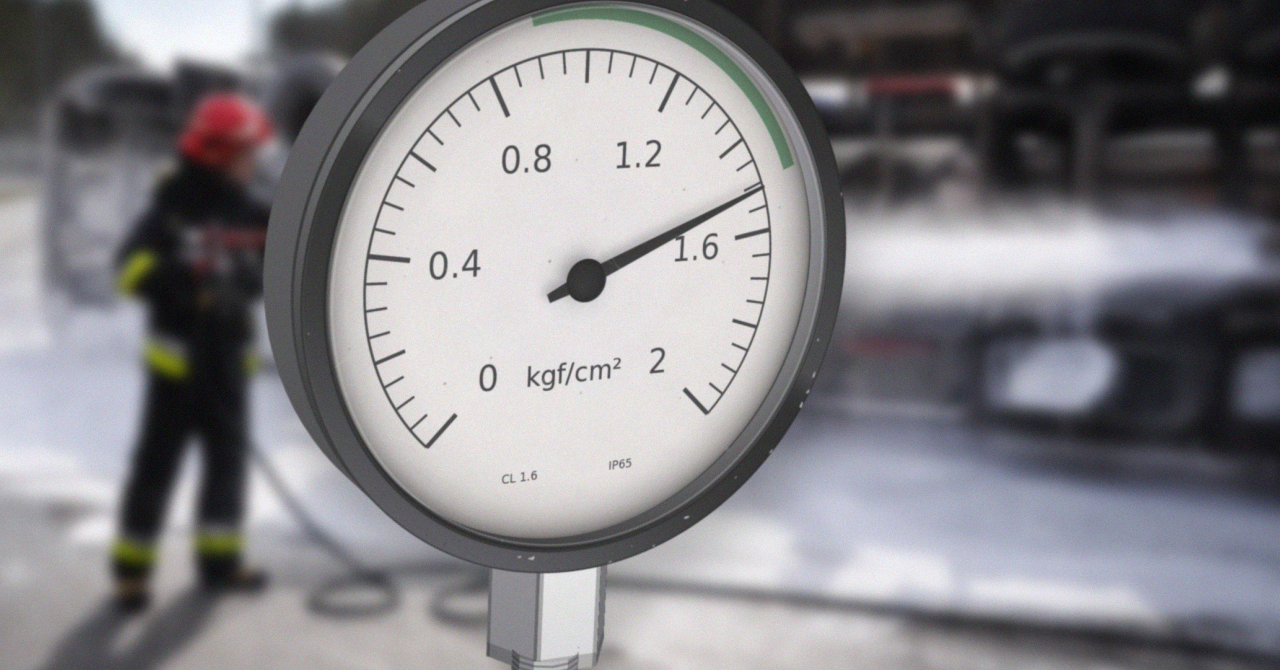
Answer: 1.5 kg/cm²
